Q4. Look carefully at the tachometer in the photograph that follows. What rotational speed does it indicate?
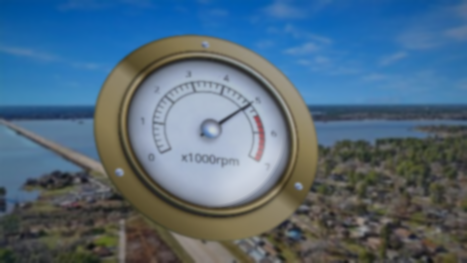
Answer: 5000 rpm
